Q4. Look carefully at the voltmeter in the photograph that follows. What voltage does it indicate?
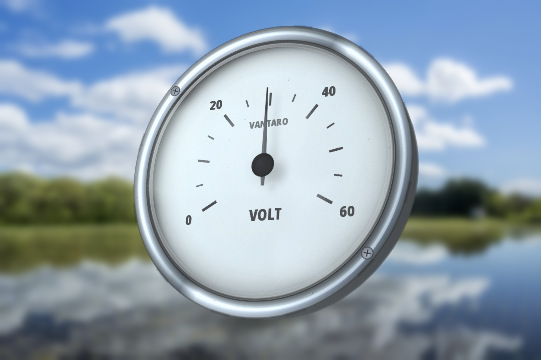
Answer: 30 V
